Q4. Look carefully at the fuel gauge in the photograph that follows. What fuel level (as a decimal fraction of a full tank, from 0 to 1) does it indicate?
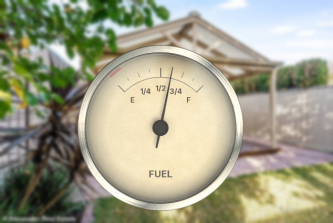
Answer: 0.625
